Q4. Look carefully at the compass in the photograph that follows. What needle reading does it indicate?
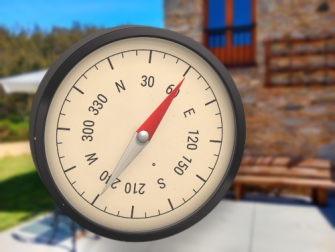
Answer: 60 °
